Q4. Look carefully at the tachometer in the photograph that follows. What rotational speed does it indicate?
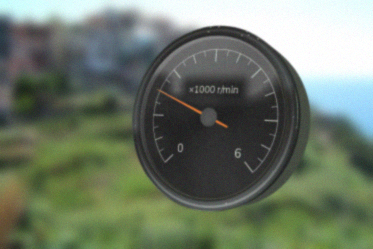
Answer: 1500 rpm
